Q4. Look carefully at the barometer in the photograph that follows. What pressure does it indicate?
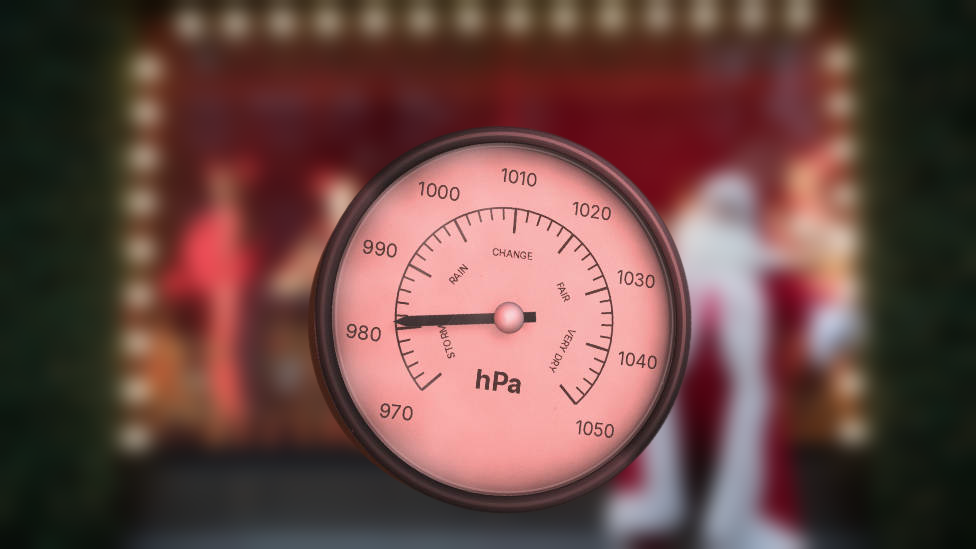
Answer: 981 hPa
